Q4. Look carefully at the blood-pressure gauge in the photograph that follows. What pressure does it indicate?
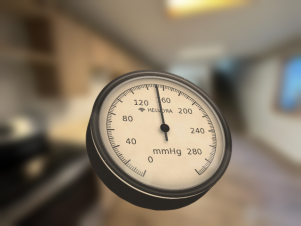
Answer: 150 mmHg
